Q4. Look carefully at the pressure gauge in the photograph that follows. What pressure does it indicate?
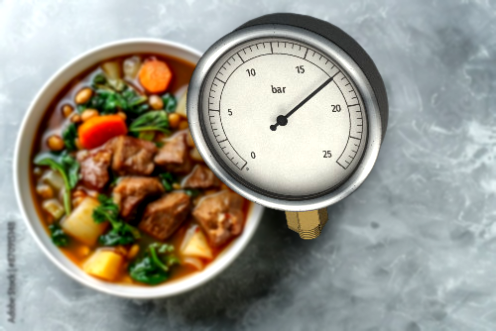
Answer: 17.5 bar
